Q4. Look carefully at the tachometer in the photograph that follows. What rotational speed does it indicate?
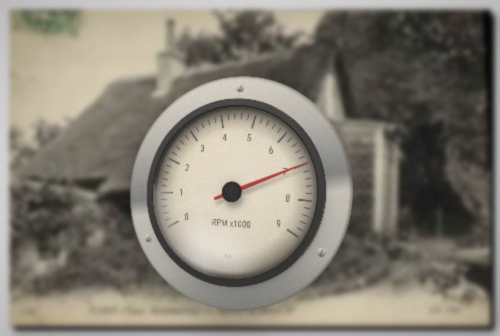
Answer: 7000 rpm
